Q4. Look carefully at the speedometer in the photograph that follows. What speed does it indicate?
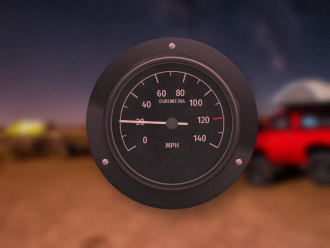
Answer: 20 mph
